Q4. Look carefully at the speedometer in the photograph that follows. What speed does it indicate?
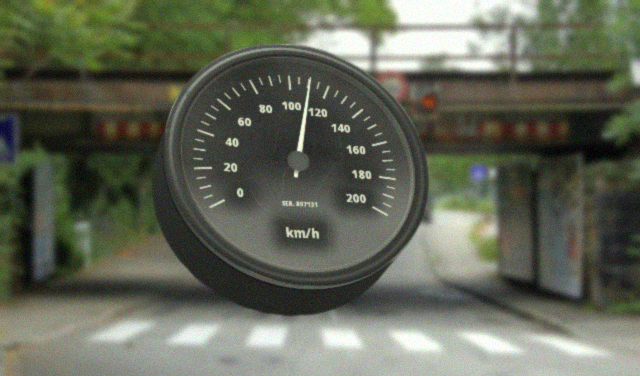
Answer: 110 km/h
